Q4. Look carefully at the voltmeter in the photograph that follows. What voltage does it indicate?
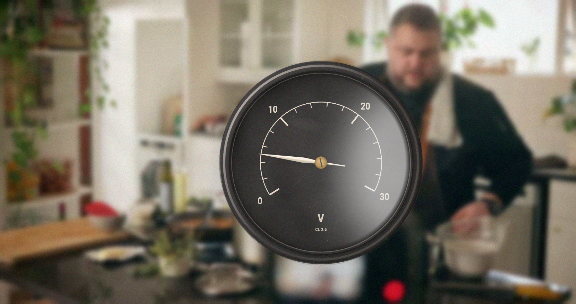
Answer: 5 V
